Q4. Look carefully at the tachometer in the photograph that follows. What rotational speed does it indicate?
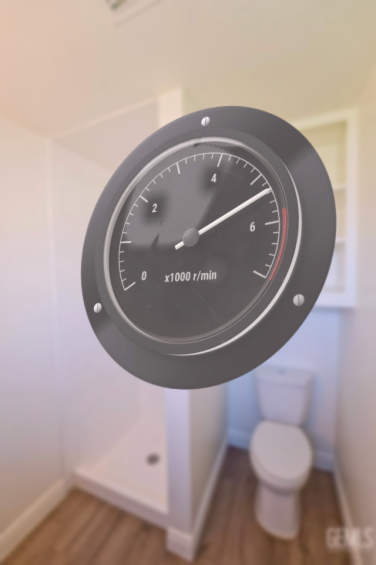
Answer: 5400 rpm
